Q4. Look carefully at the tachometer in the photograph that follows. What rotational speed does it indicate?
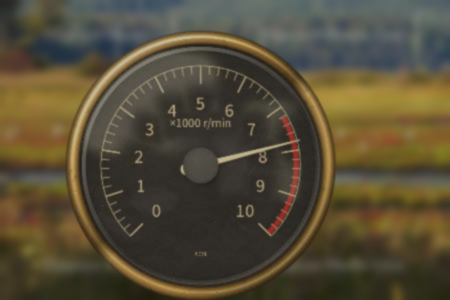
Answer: 7800 rpm
